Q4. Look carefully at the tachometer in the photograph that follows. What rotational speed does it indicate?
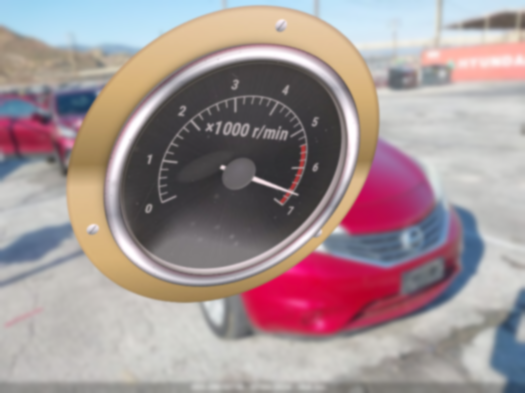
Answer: 6600 rpm
